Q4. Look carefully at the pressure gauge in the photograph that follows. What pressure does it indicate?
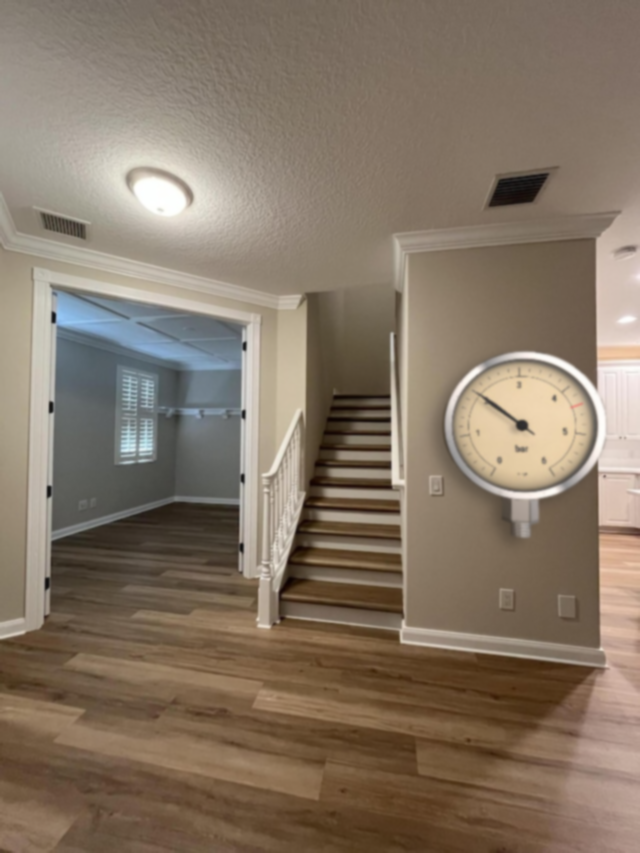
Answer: 2 bar
